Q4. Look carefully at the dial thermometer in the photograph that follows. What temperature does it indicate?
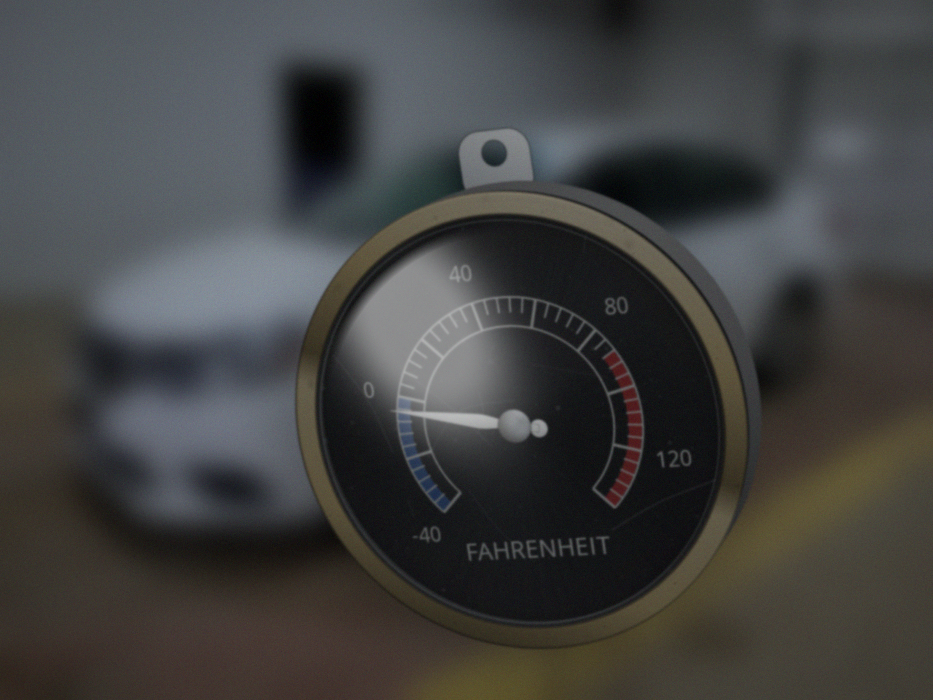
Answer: -4 °F
